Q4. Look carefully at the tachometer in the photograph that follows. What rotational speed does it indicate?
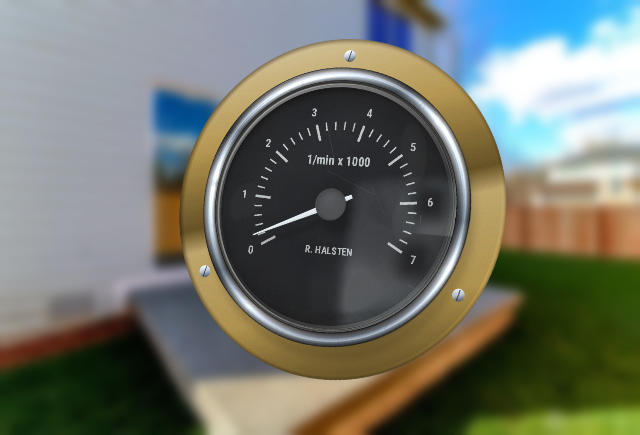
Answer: 200 rpm
